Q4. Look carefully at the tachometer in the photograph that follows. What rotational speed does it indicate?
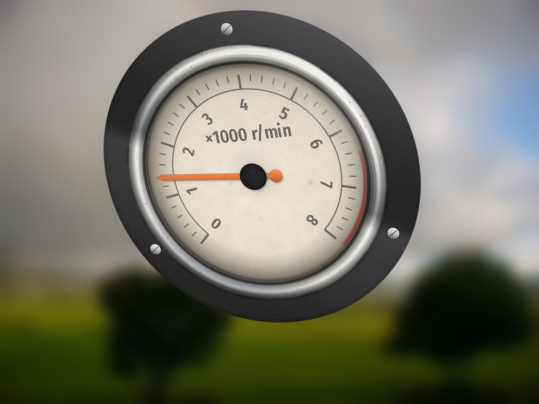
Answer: 1400 rpm
